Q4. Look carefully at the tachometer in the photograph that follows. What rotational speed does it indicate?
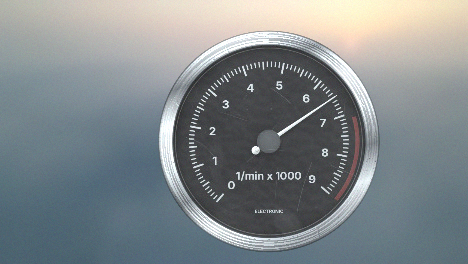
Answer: 6500 rpm
